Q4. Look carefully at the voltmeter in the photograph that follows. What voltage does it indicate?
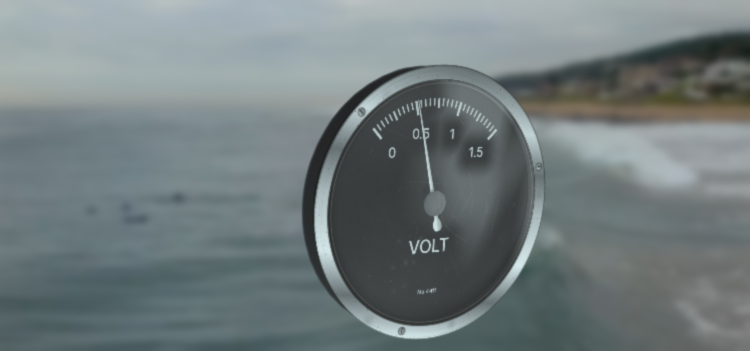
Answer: 0.5 V
